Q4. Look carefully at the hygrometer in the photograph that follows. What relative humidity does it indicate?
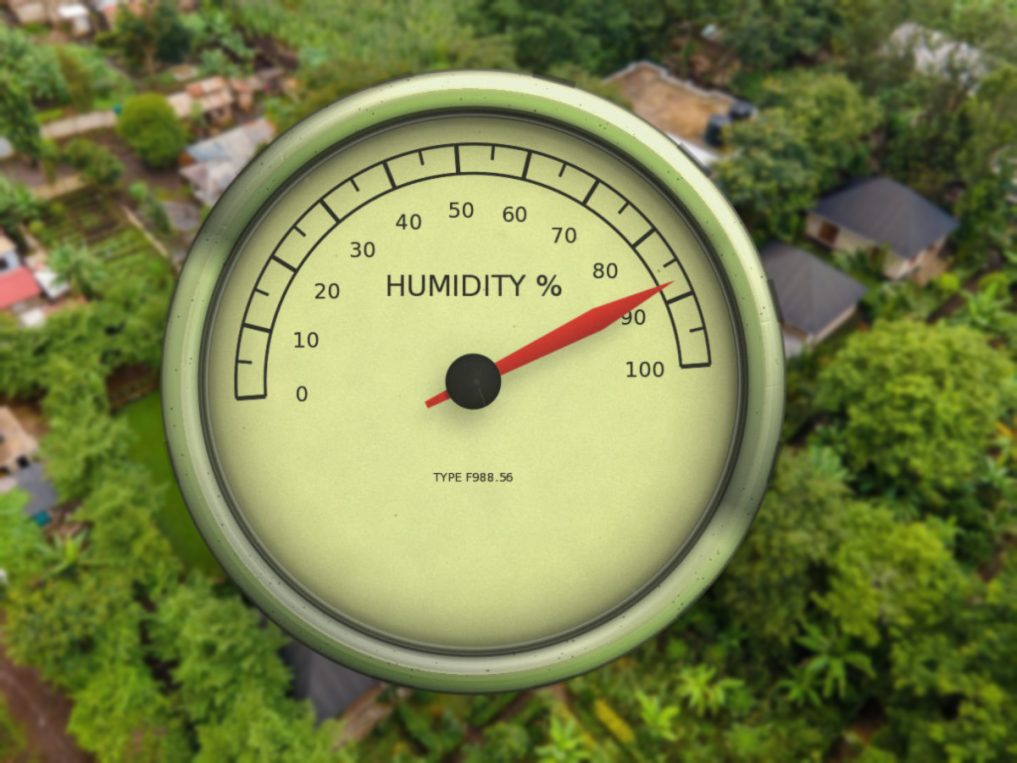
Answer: 87.5 %
